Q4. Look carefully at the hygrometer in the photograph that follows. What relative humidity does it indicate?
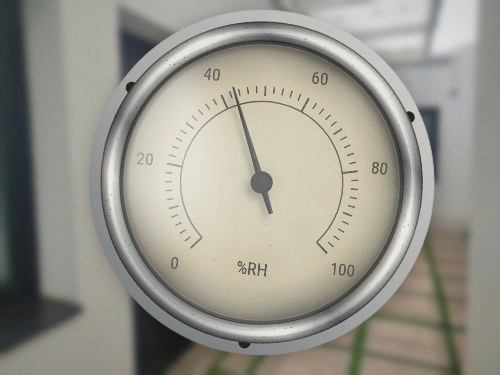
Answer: 43 %
